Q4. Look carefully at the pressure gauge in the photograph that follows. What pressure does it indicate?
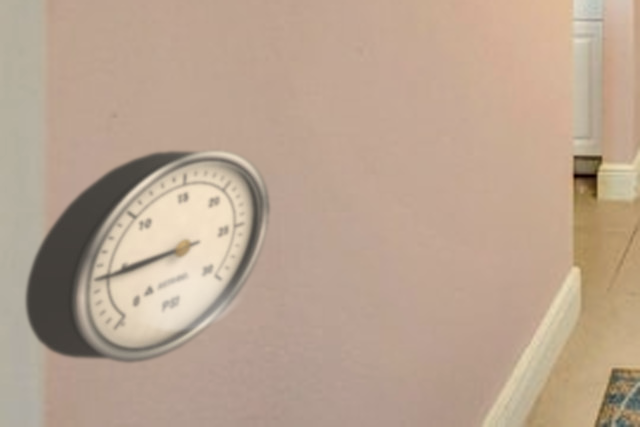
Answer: 5 psi
